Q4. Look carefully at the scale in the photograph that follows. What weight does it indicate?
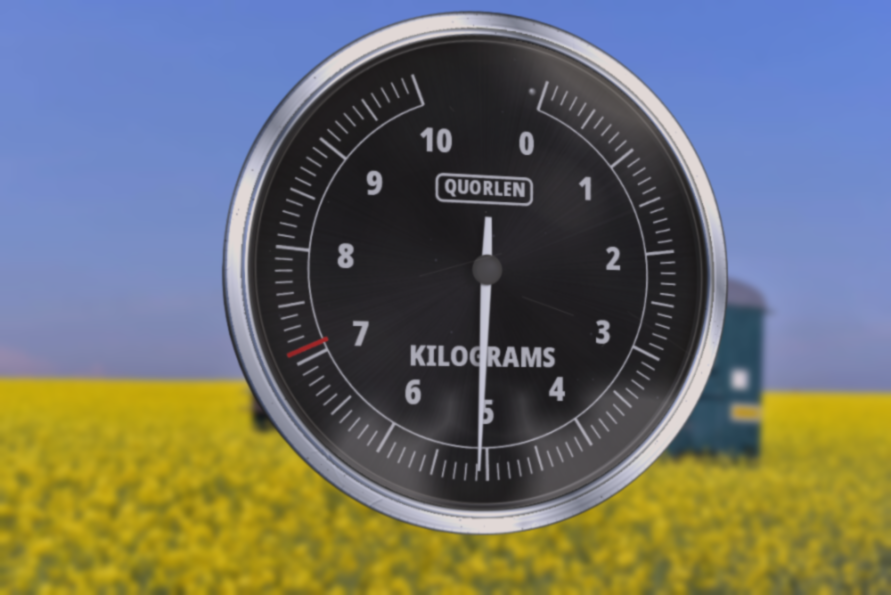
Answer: 5.1 kg
